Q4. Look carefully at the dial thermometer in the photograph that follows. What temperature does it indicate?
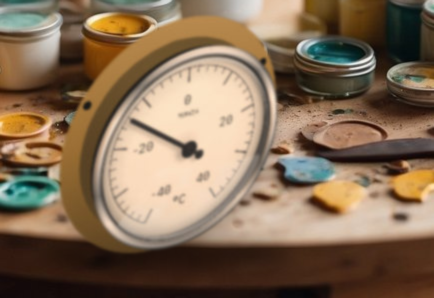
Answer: -14 °C
